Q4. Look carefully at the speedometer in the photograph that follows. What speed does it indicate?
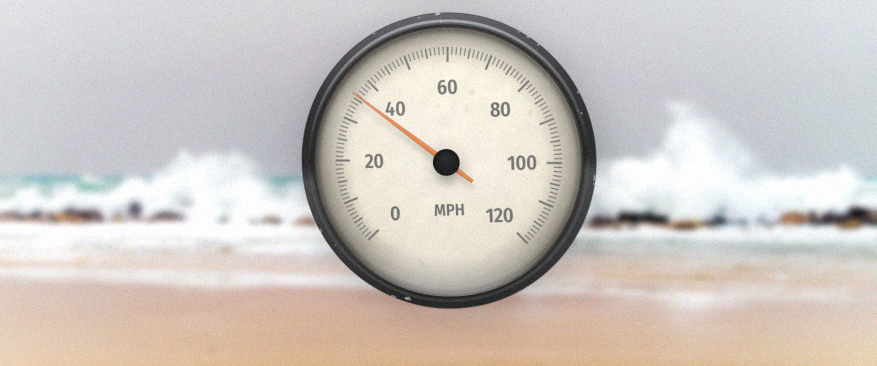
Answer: 36 mph
